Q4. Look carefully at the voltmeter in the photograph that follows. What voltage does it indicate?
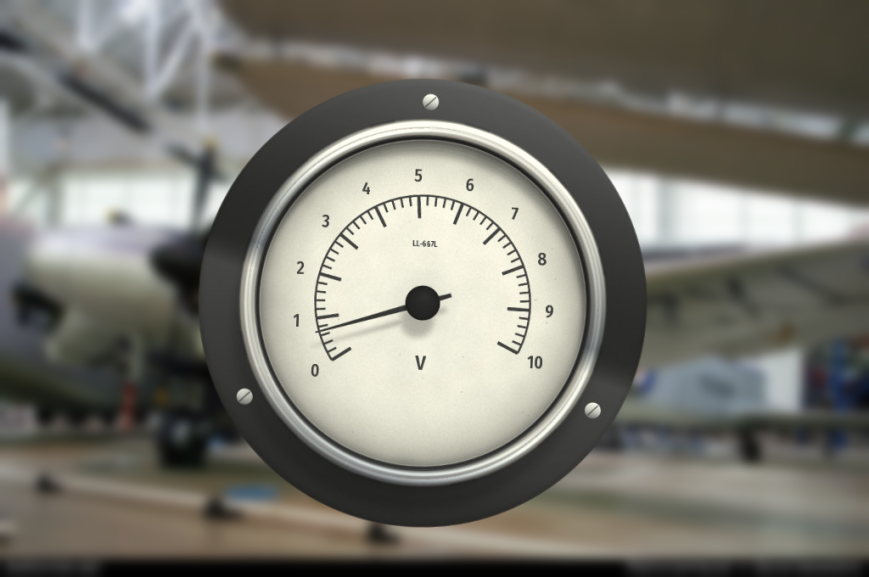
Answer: 0.7 V
